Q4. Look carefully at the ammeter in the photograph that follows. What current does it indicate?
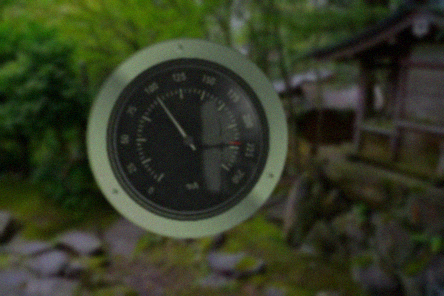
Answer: 100 mA
